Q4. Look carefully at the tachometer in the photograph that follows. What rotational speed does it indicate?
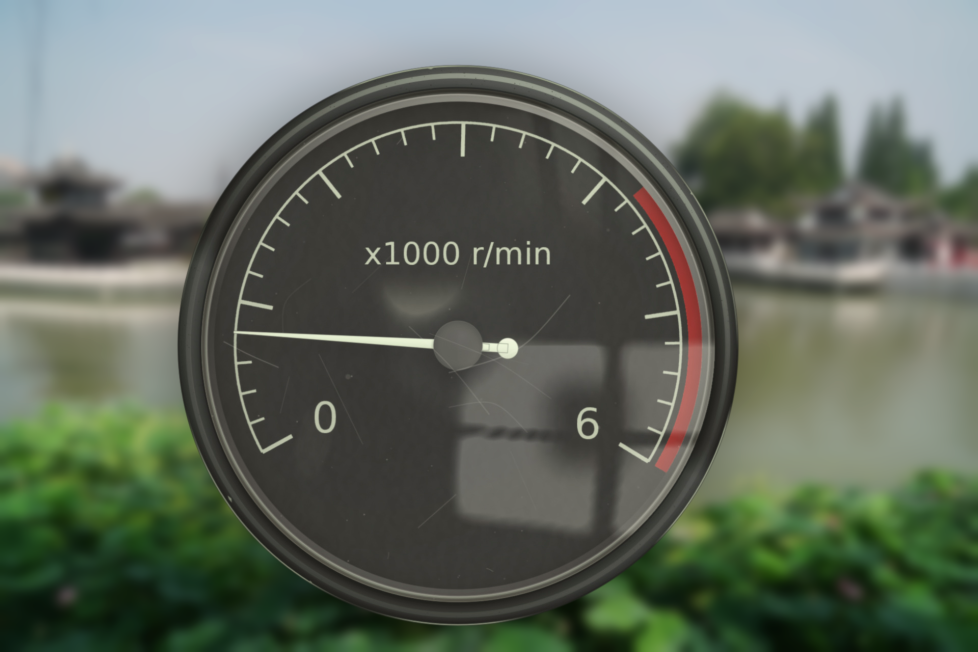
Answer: 800 rpm
